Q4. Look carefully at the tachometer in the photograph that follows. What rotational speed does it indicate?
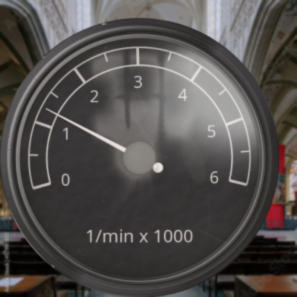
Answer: 1250 rpm
